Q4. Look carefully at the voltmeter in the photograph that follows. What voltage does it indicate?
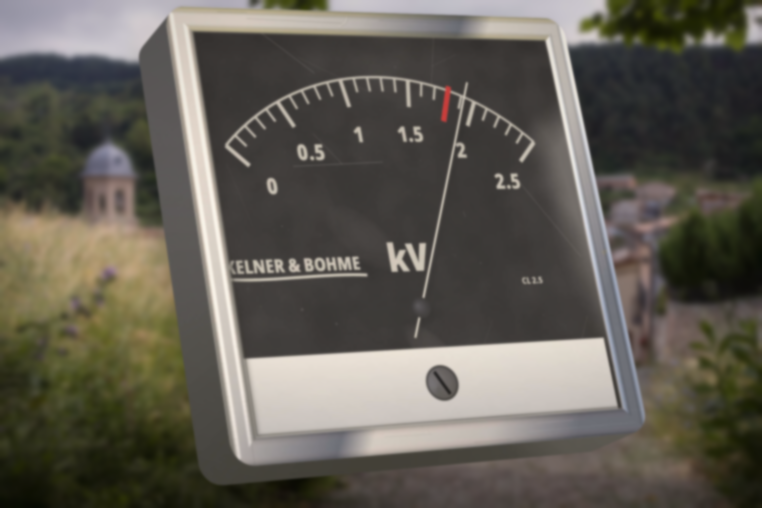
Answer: 1.9 kV
